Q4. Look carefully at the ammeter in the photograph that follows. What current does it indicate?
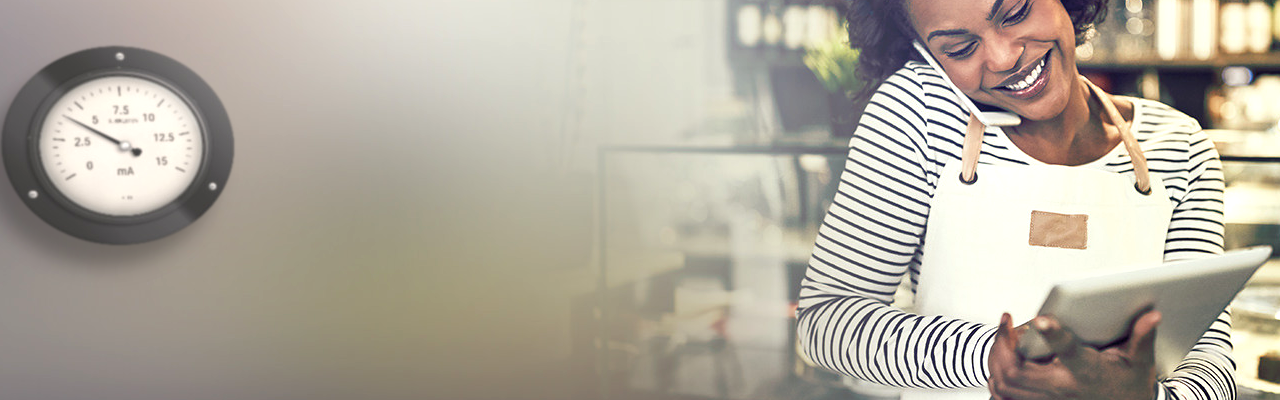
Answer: 4 mA
